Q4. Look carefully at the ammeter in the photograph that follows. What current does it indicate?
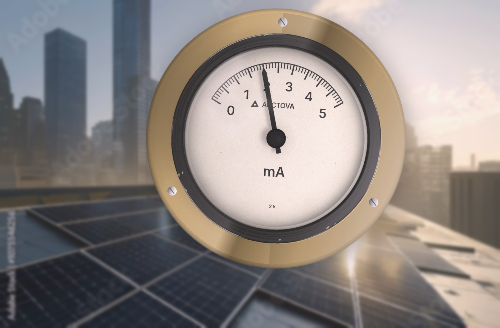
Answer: 2 mA
